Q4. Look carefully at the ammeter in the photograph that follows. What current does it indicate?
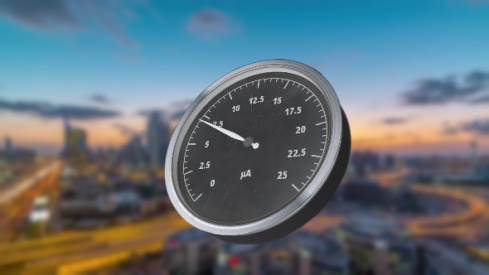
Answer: 7 µA
